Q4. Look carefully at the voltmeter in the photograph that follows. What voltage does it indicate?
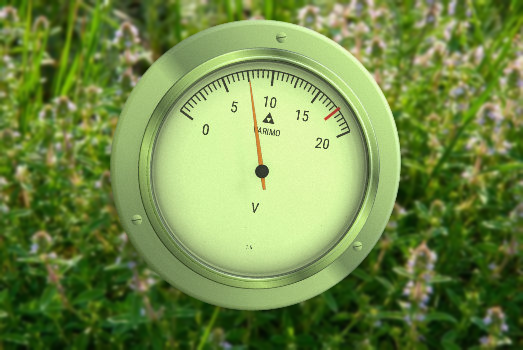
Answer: 7.5 V
